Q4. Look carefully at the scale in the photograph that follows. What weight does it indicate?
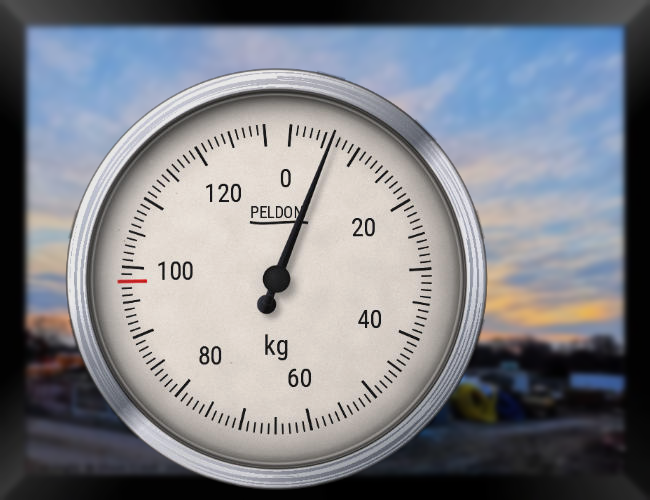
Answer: 6 kg
